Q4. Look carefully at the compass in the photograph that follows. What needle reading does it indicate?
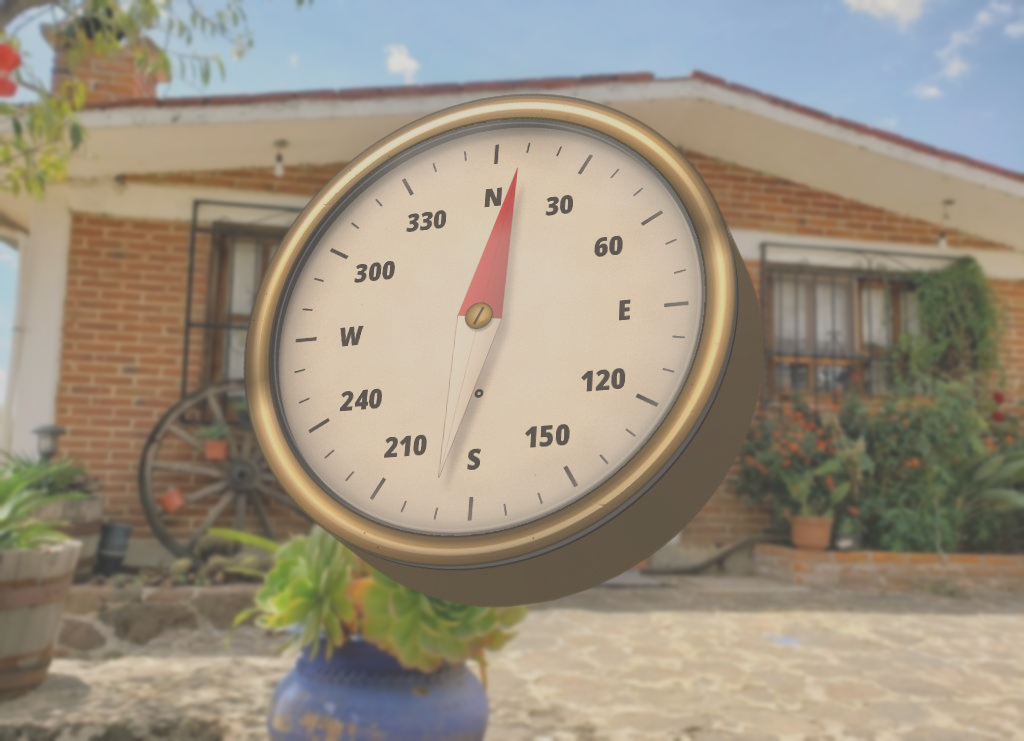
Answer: 10 °
